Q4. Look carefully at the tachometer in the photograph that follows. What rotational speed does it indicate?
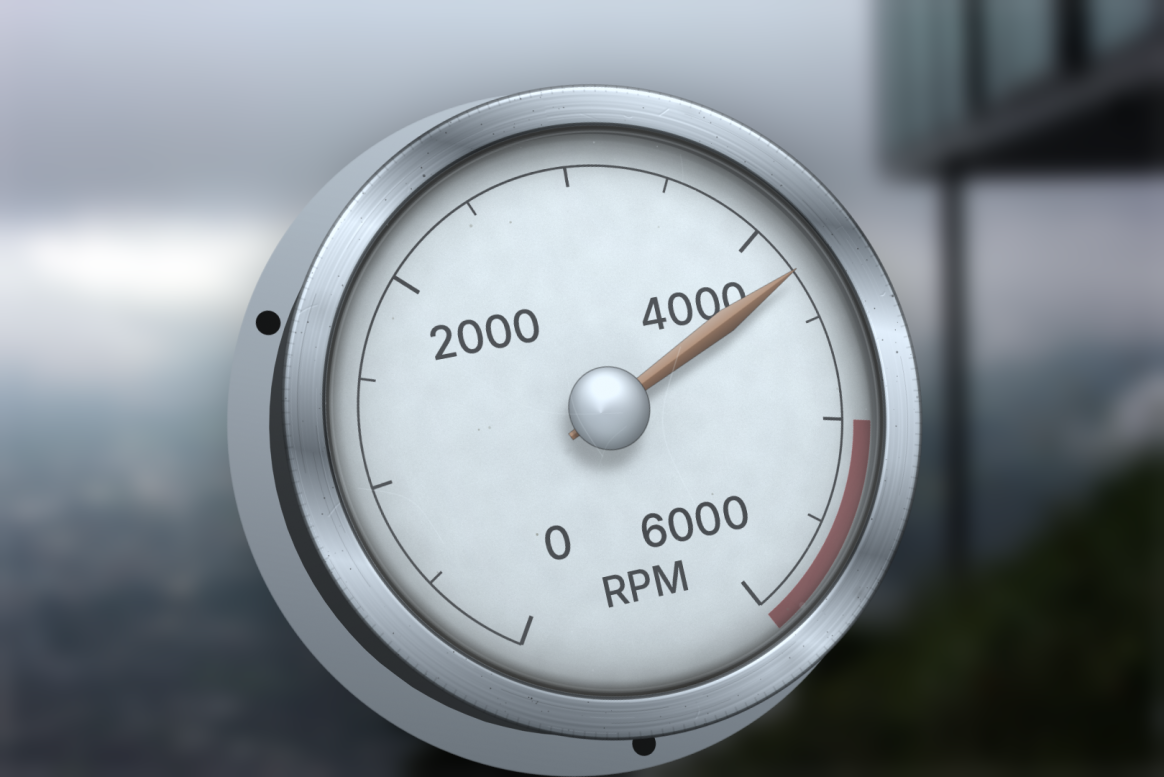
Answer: 4250 rpm
